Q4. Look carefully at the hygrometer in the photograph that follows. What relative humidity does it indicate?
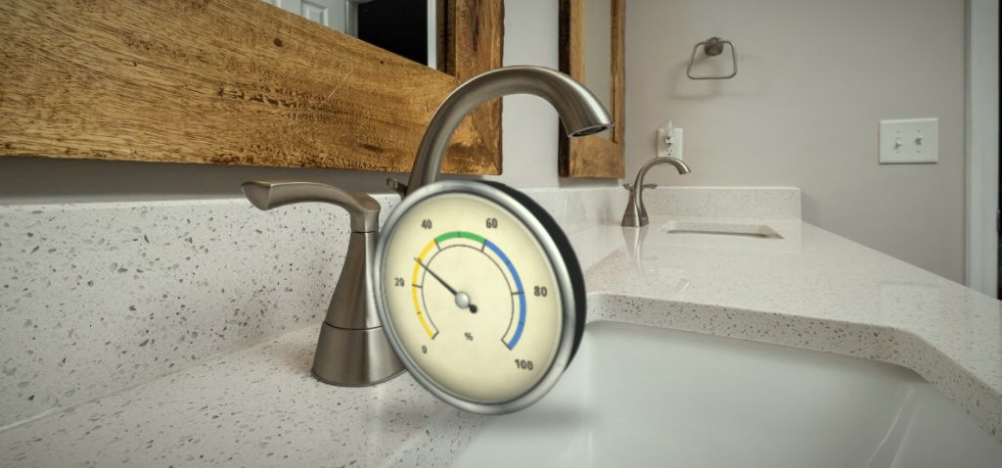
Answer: 30 %
